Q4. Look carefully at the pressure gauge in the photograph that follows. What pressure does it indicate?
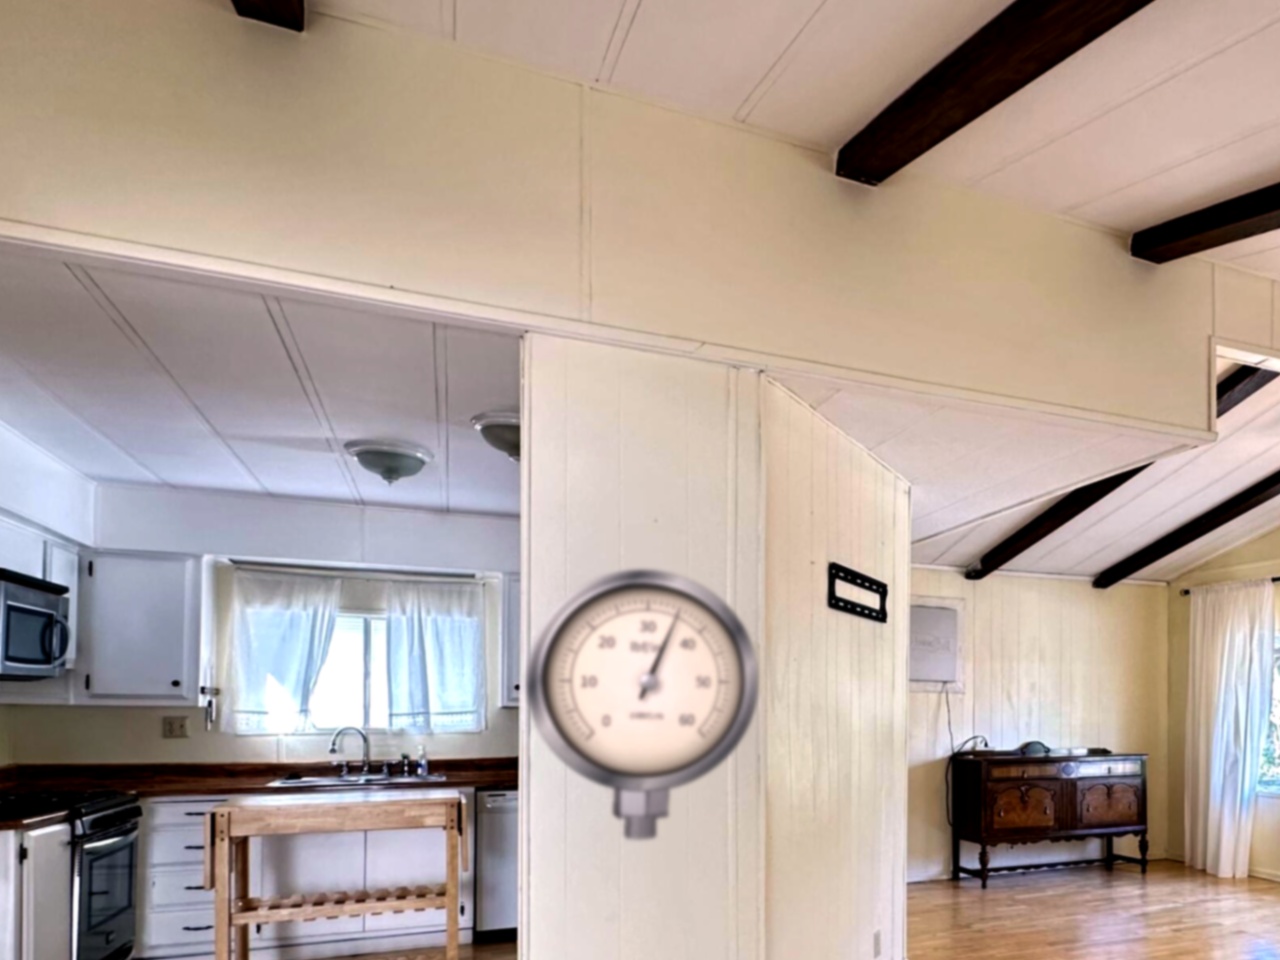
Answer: 35 psi
